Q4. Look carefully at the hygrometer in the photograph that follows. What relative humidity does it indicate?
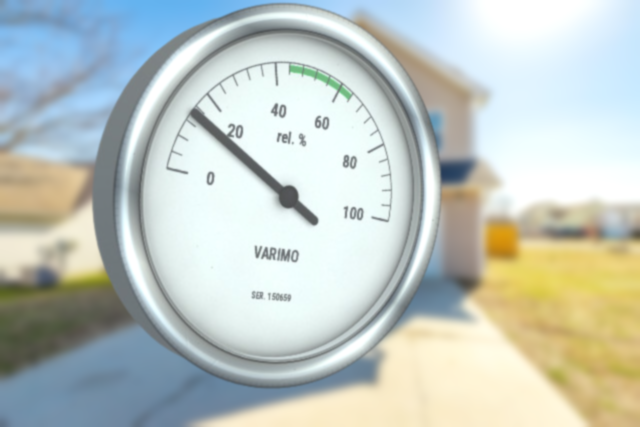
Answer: 14 %
